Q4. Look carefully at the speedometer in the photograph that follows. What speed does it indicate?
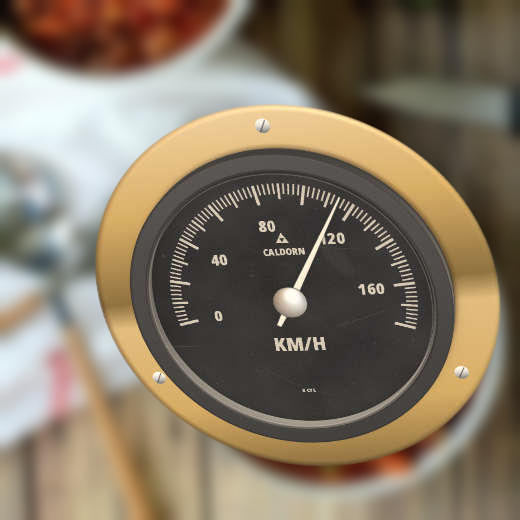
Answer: 114 km/h
